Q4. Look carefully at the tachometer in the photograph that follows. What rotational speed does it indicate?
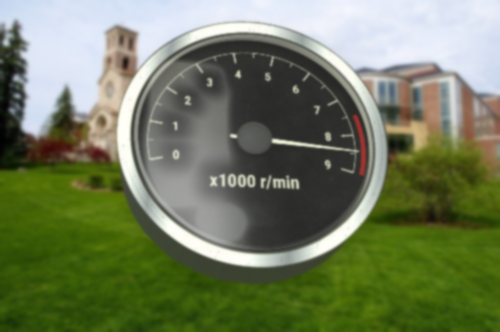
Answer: 8500 rpm
